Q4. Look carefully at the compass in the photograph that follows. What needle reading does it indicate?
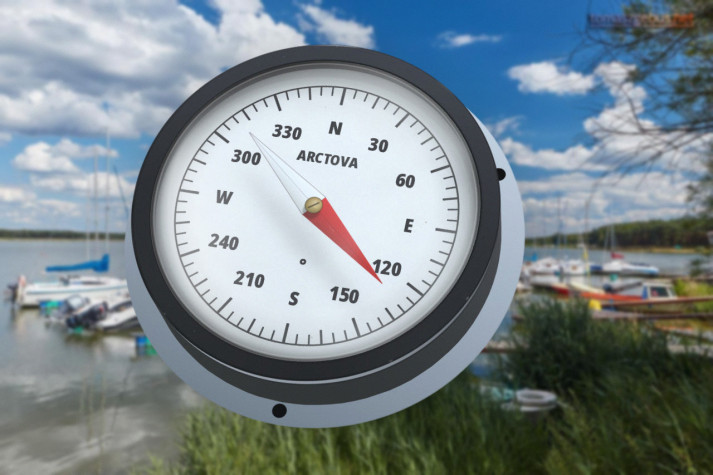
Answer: 130 °
